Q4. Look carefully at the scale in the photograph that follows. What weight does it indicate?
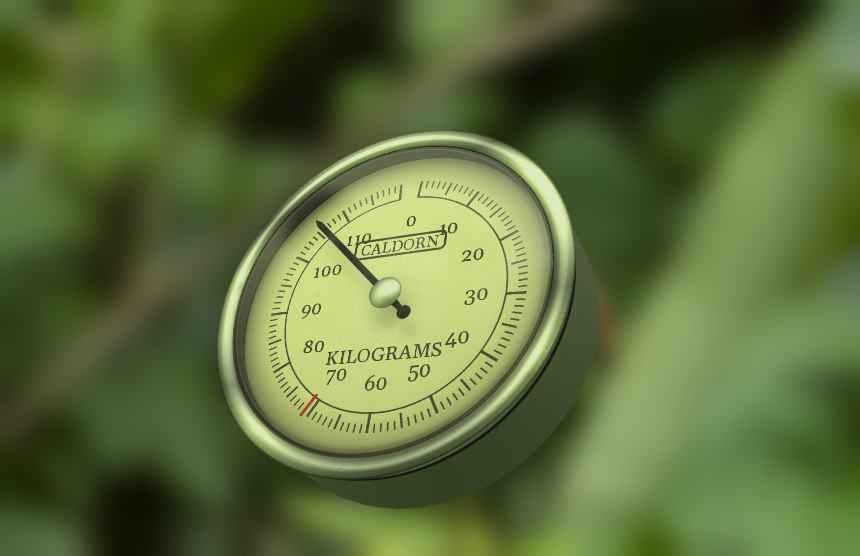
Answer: 106 kg
